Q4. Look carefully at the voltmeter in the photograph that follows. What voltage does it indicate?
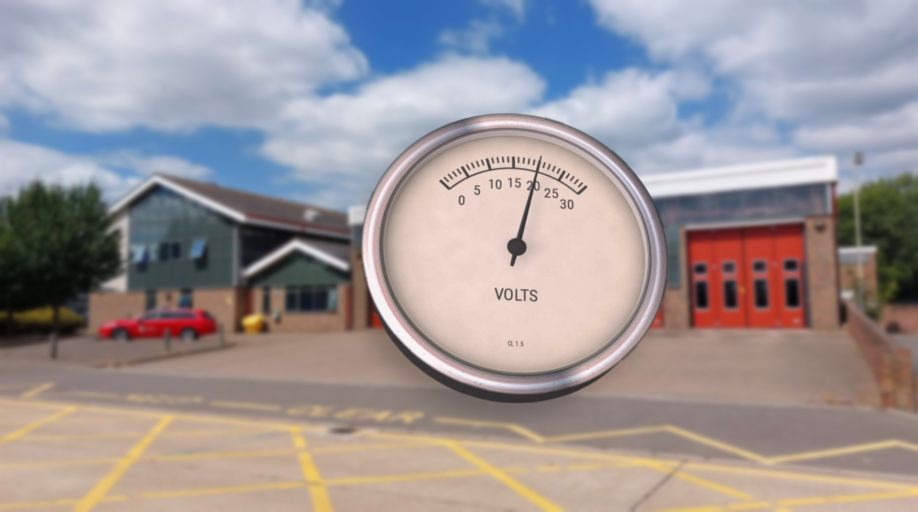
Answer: 20 V
